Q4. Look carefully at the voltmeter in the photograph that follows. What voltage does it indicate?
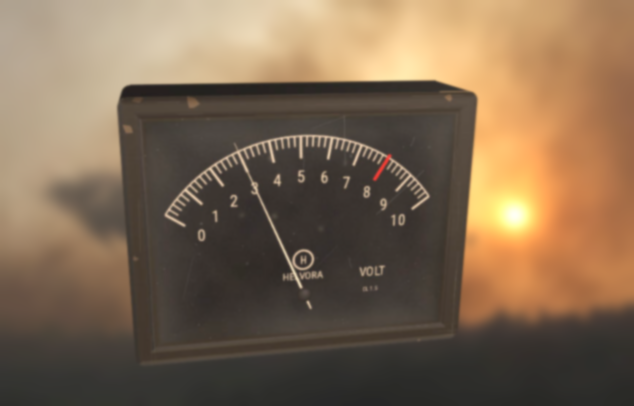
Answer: 3 V
